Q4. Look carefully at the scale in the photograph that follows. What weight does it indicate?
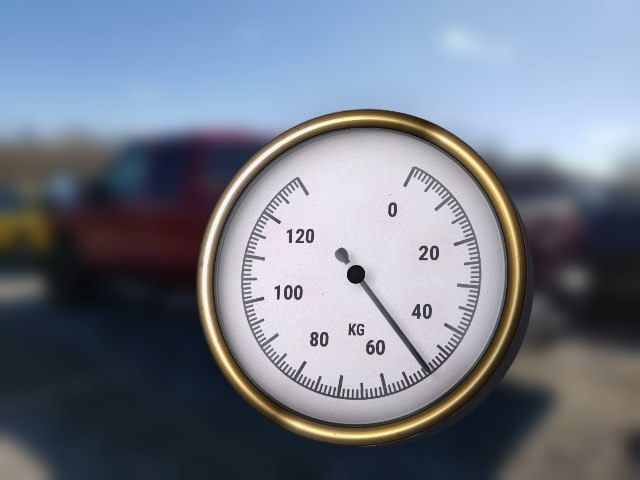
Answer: 50 kg
